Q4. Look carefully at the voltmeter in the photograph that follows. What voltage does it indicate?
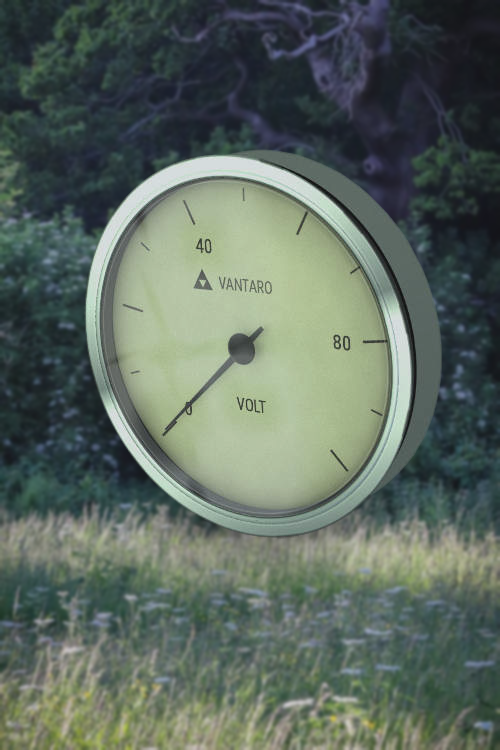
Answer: 0 V
